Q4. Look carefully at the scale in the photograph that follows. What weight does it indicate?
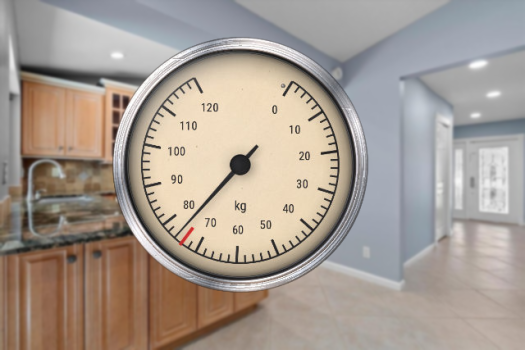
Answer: 76 kg
